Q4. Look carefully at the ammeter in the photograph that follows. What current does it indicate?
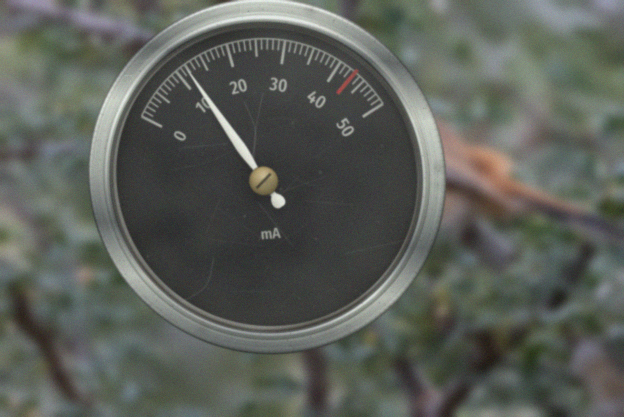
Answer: 12 mA
